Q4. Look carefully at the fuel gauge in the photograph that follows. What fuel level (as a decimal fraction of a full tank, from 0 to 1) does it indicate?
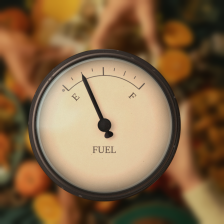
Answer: 0.25
